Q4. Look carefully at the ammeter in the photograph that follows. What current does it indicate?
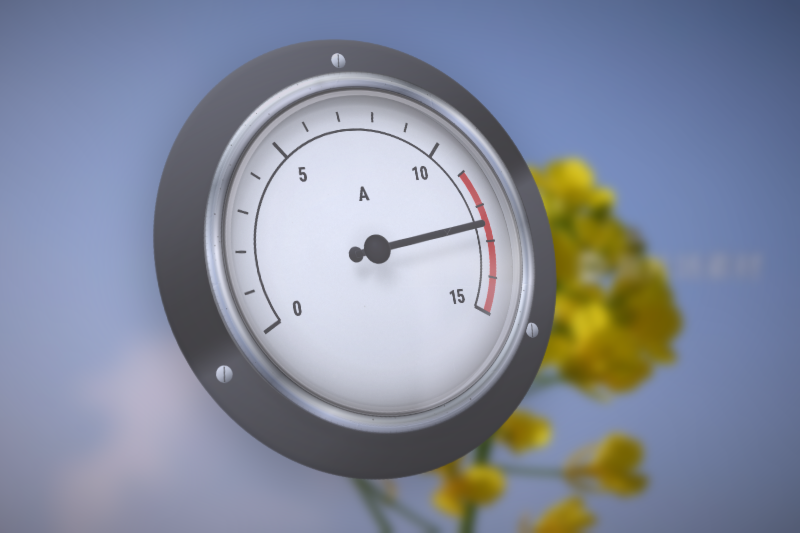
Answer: 12.5 A
